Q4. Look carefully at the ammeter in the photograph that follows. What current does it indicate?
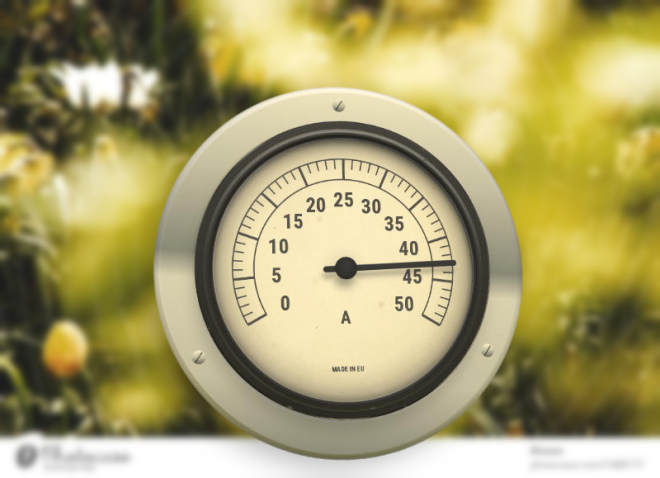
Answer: 43 A
